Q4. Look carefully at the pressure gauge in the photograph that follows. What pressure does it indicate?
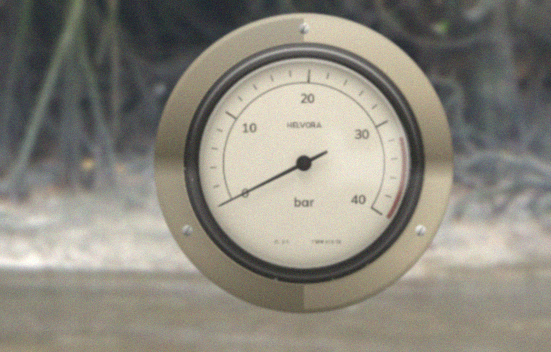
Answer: 0 bar
